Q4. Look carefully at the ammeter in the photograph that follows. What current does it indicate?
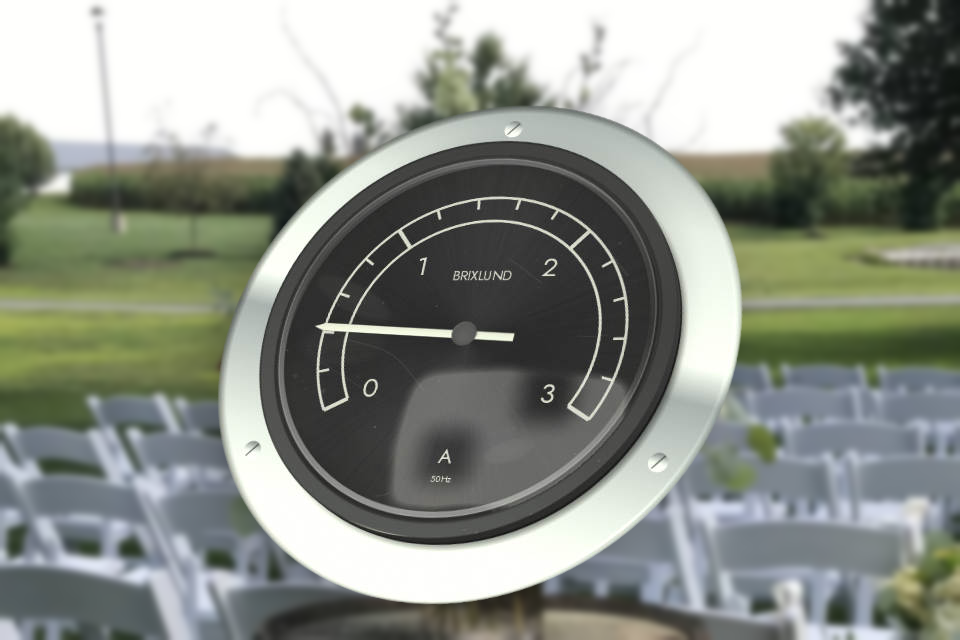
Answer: 0.4 A
